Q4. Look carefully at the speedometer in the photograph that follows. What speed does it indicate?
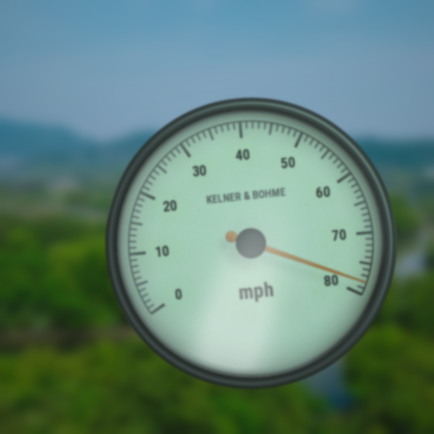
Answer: 78 mph
